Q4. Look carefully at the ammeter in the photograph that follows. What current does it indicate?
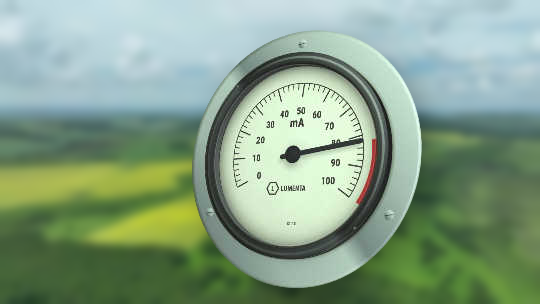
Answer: 82 mA
